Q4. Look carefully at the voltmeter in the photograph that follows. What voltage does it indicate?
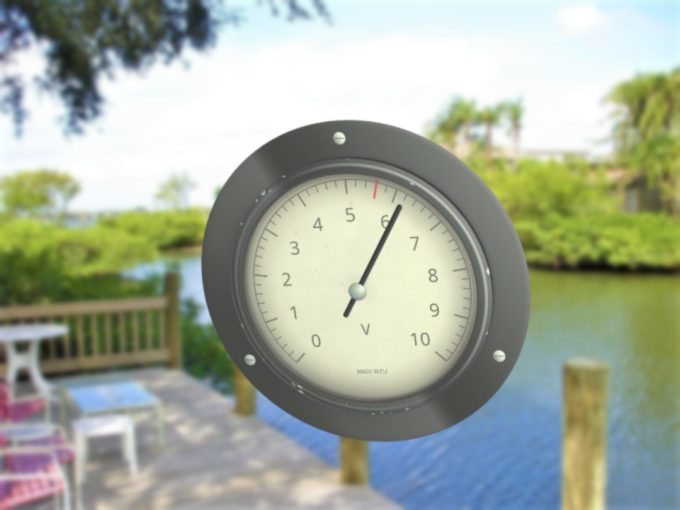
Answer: 6.2 V
